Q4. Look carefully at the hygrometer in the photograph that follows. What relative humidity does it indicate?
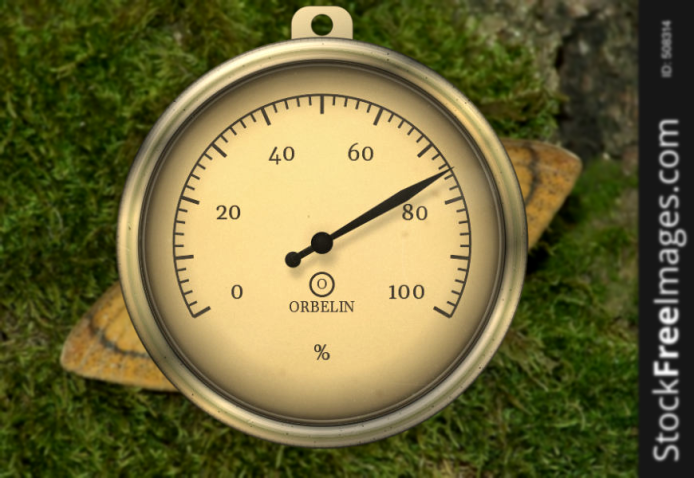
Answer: 75 %
